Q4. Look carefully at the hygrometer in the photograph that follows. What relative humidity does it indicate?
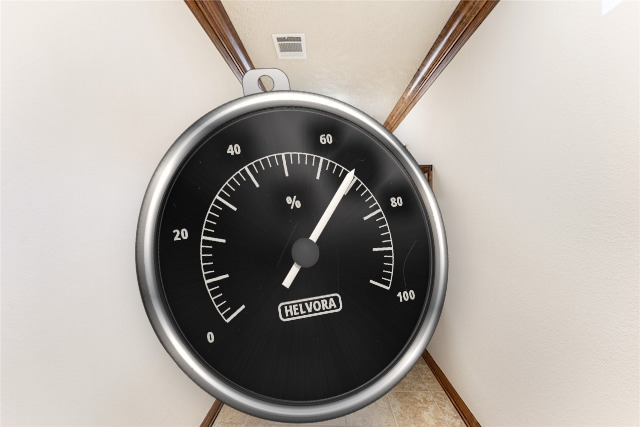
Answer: 68 %
